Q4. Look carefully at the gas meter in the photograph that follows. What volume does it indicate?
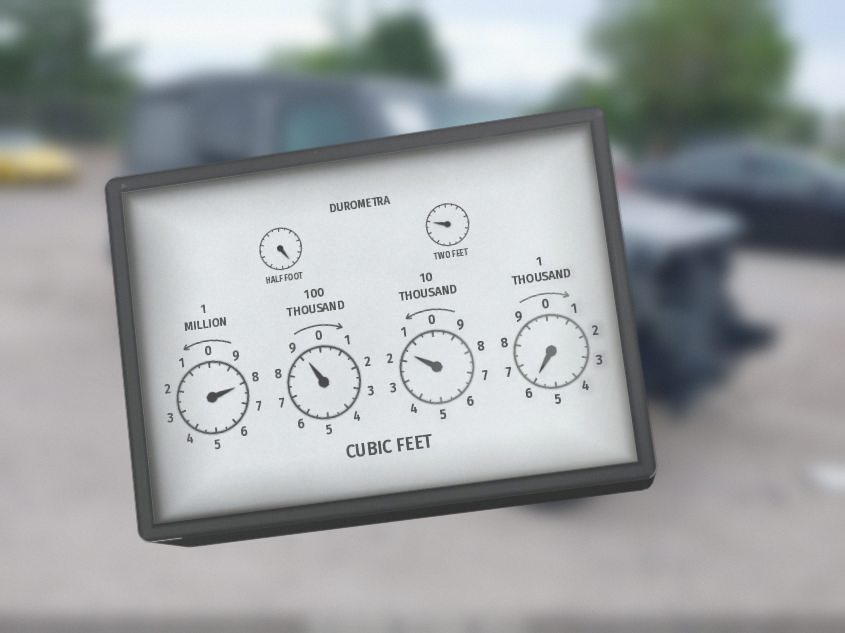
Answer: 791600 ft³
